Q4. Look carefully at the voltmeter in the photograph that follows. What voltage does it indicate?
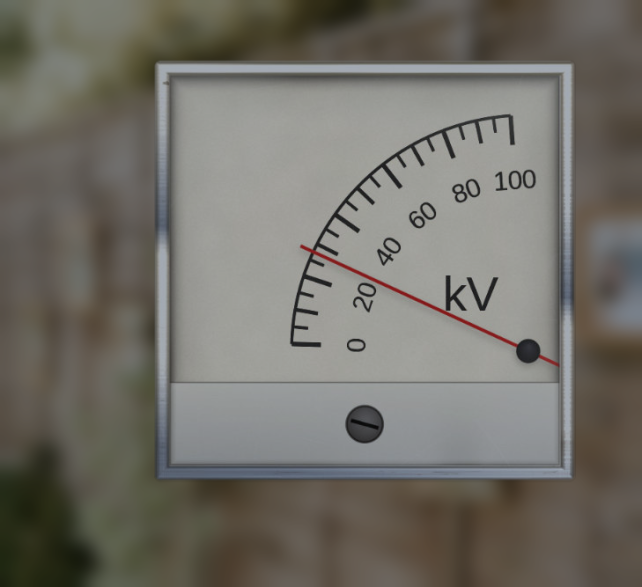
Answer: 27.5 kV
